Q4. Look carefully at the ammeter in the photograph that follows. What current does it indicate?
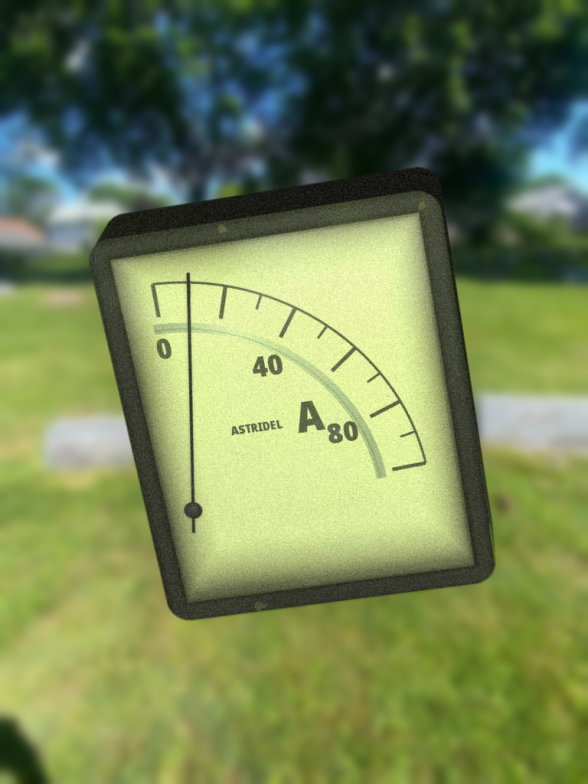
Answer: 10 A
